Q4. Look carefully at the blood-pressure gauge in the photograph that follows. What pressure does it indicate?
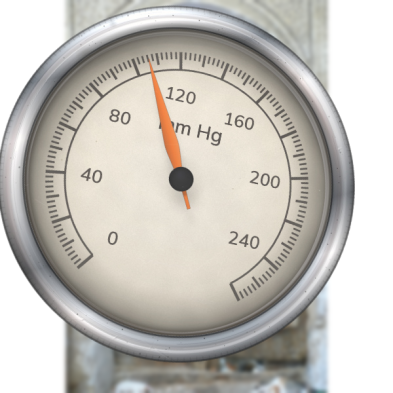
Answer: 106 mmHg
